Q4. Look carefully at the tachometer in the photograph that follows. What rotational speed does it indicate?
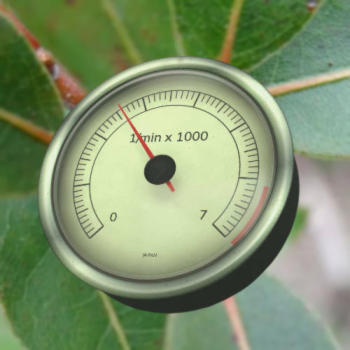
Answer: 2600 rpm
